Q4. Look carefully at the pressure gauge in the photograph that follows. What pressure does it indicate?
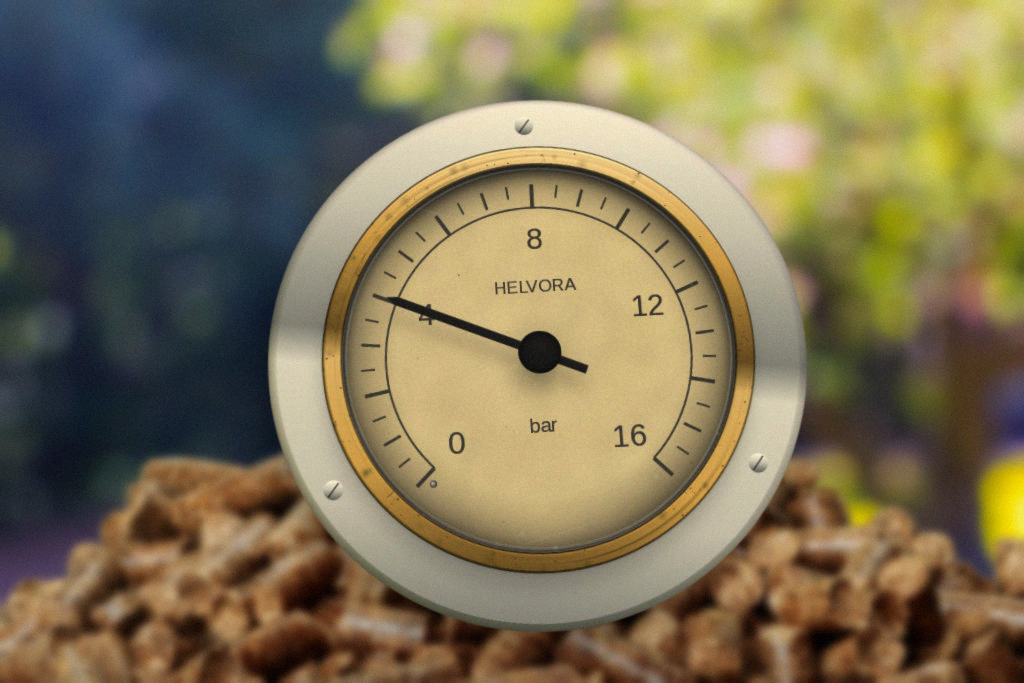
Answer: 4 bar
